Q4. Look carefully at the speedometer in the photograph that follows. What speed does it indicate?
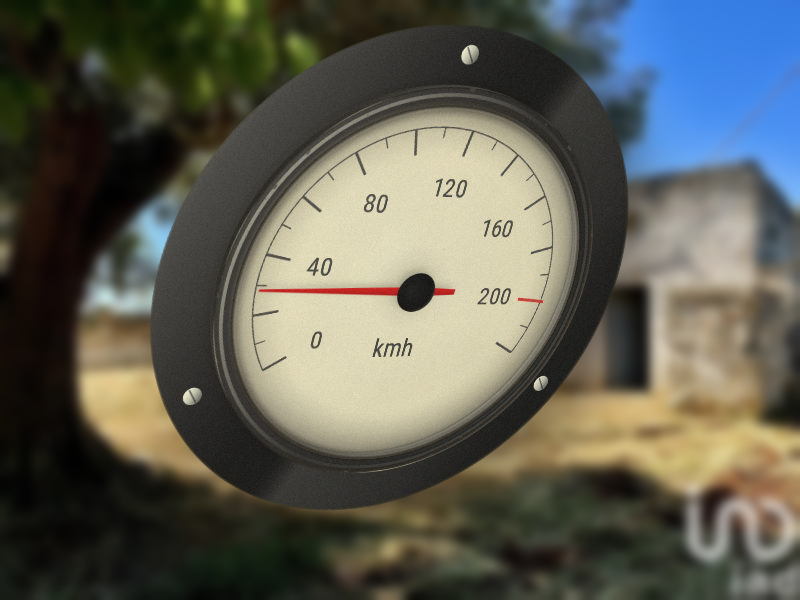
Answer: 30 km/h
